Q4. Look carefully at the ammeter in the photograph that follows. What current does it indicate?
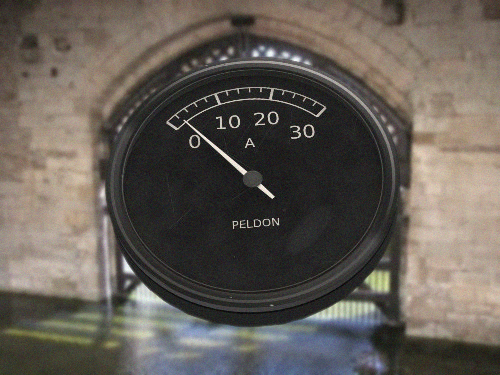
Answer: 2 A
